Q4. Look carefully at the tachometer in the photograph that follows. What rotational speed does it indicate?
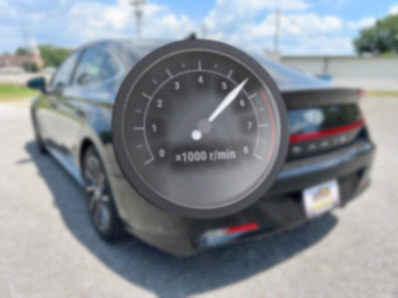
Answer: 5500 rpm
